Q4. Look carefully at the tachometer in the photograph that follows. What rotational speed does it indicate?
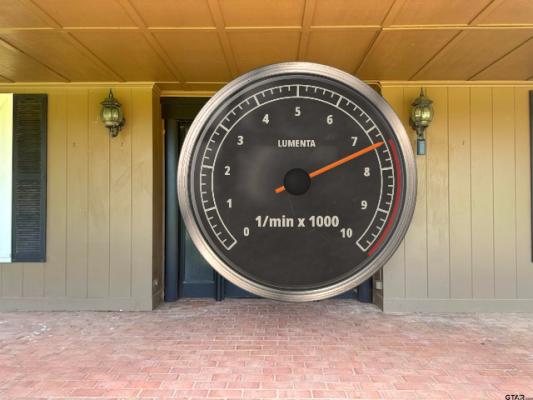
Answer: 7400 rpm
